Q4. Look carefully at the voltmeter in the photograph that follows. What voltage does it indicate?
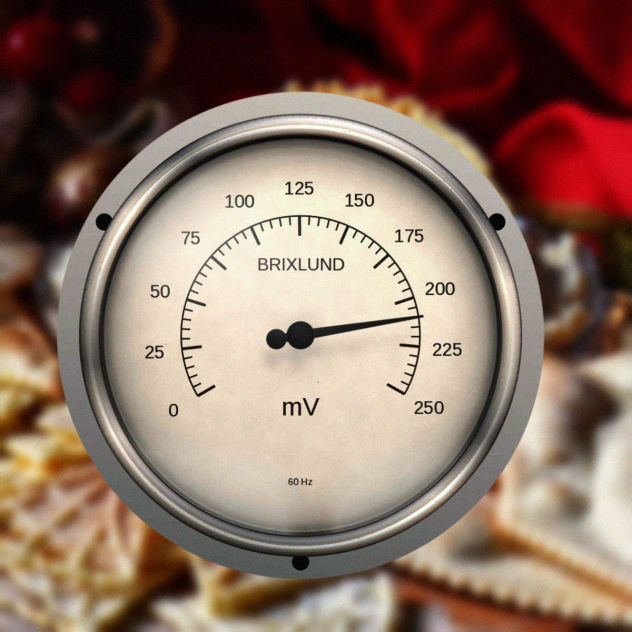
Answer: 210 mV
